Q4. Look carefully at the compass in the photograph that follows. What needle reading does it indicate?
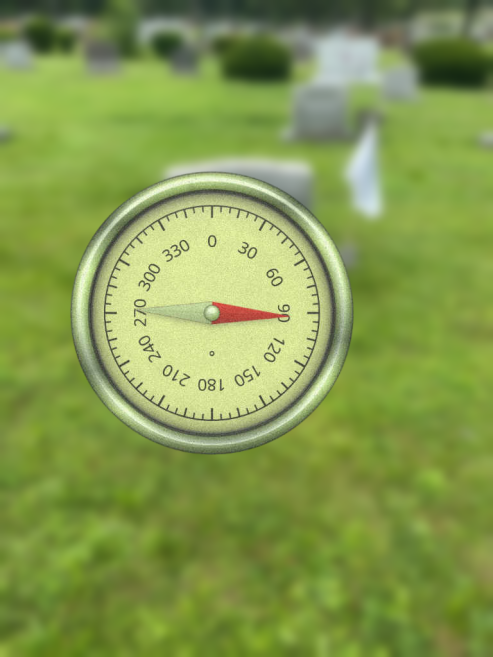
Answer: 92.5 °
